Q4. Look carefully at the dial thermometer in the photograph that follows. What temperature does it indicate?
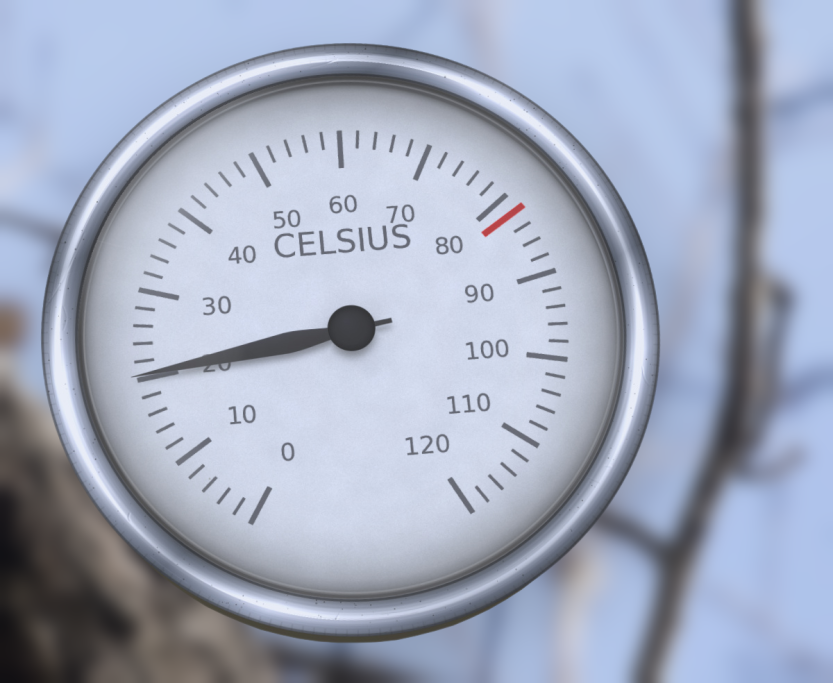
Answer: 20 °C
